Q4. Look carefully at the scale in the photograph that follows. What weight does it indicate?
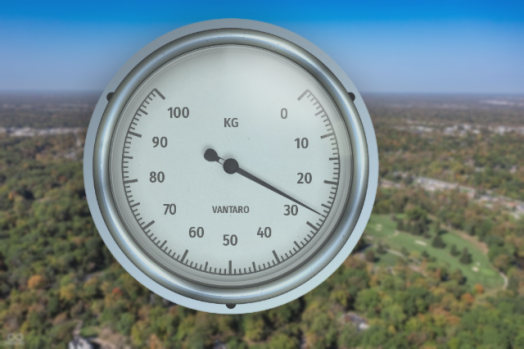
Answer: 27 kg
